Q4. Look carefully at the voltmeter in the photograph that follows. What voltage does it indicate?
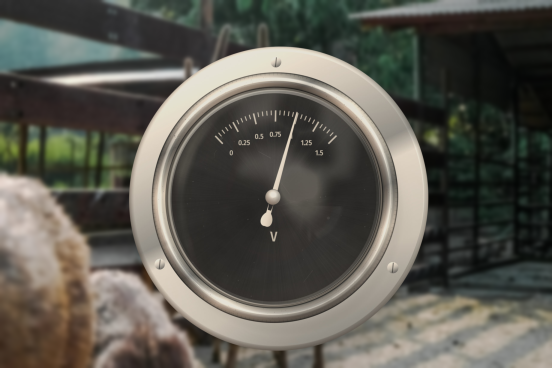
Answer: 1 V
